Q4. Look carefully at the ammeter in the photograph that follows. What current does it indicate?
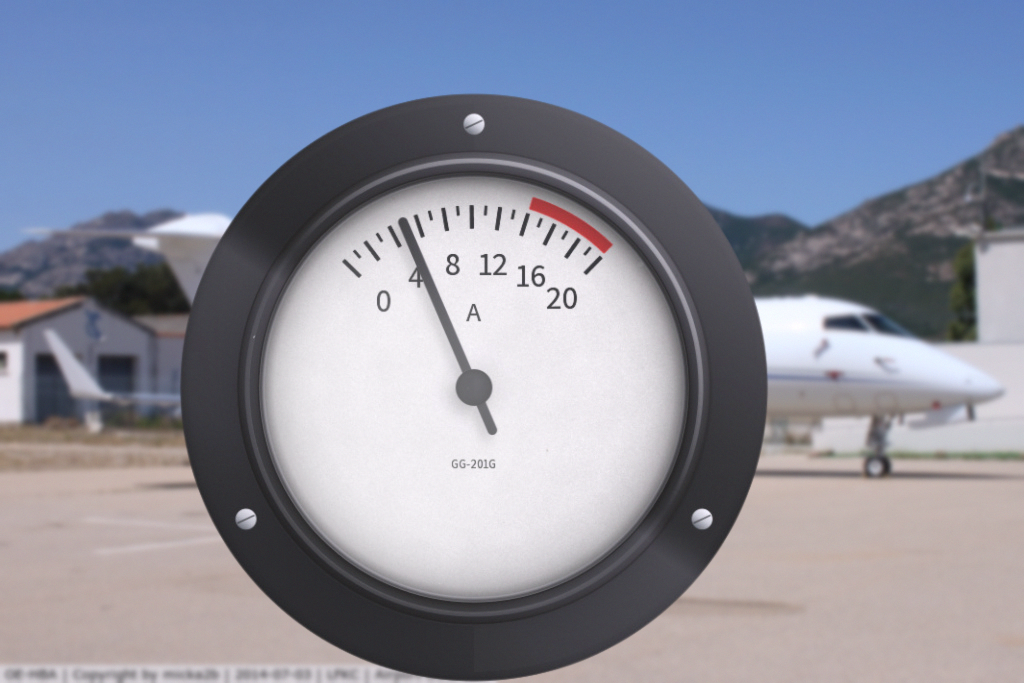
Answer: 5 A
